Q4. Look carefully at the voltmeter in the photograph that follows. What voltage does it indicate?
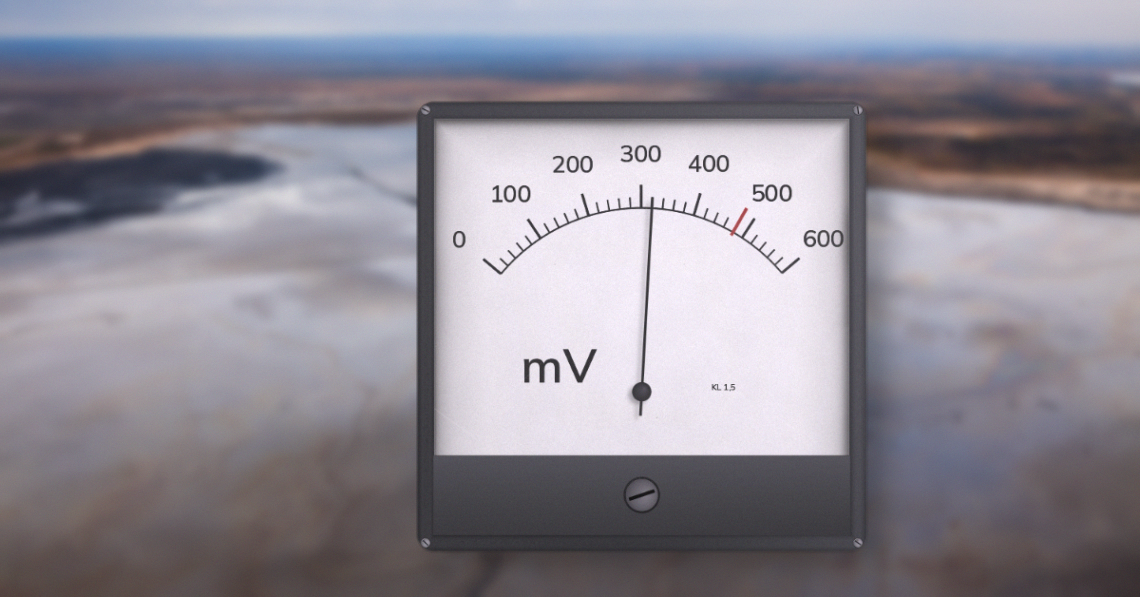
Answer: 320 mV
